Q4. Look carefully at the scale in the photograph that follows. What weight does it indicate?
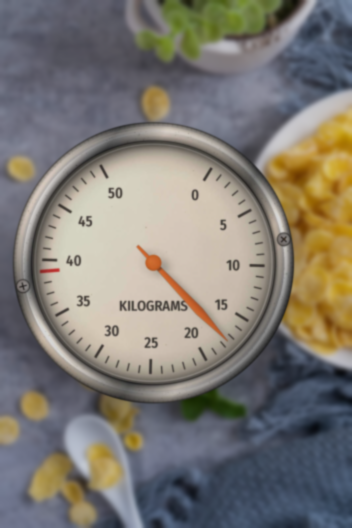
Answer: 17.5 kg
